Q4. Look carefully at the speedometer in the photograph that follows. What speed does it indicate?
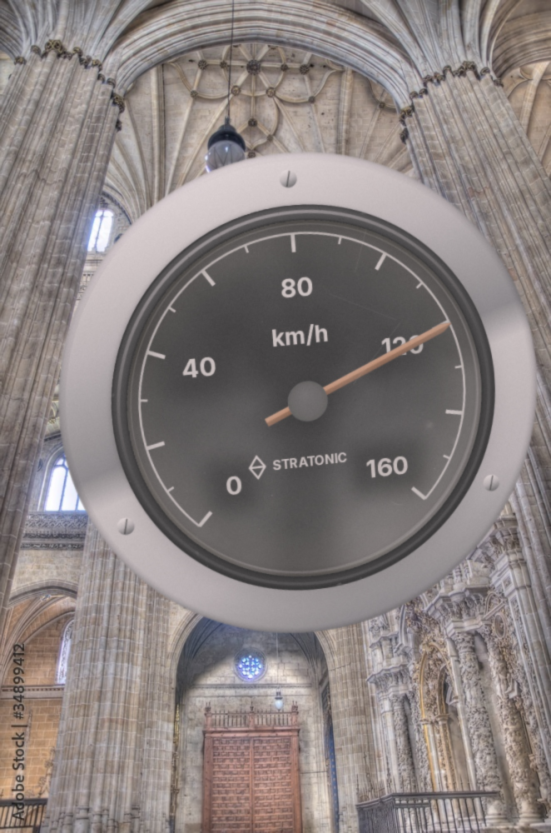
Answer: 120 km/h
